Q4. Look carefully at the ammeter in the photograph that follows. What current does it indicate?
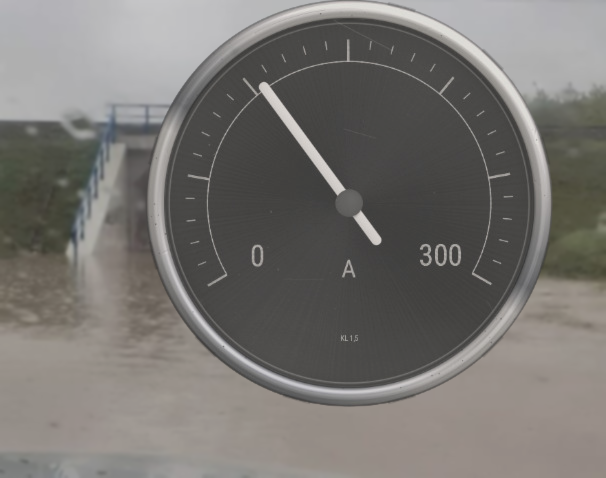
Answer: 105 A
